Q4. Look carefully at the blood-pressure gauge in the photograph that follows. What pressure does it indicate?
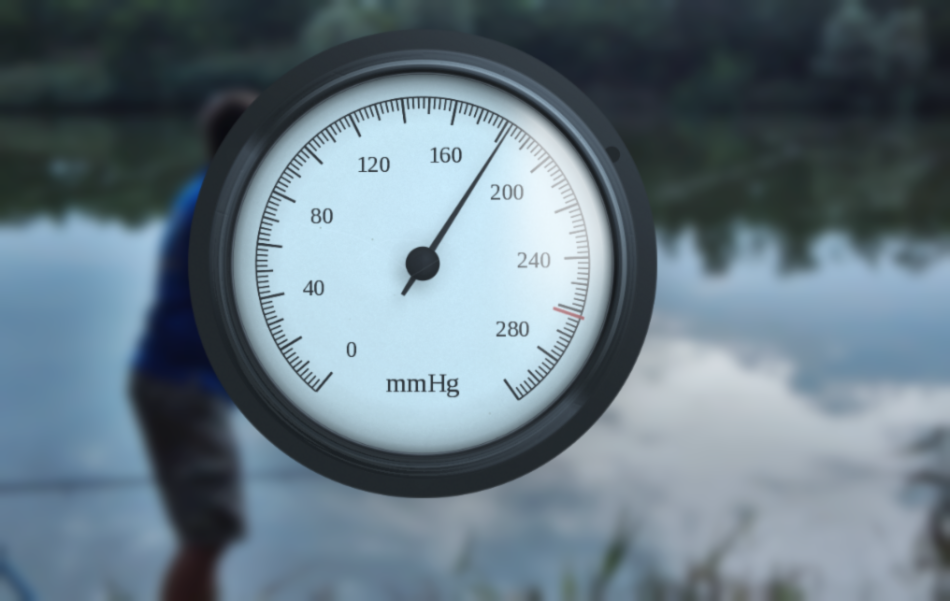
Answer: 182 mmHg
